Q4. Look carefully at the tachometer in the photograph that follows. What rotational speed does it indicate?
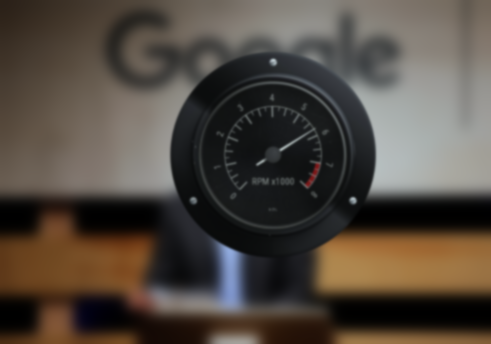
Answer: 5750 rpm
